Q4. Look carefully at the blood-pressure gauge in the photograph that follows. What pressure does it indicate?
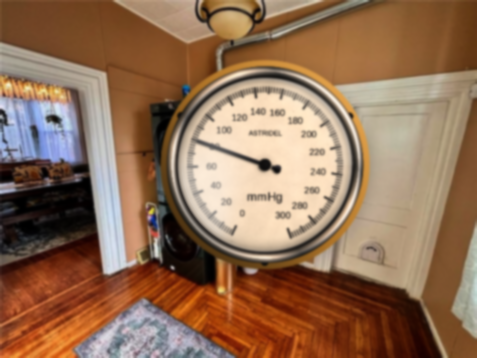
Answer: 80 mmHg
